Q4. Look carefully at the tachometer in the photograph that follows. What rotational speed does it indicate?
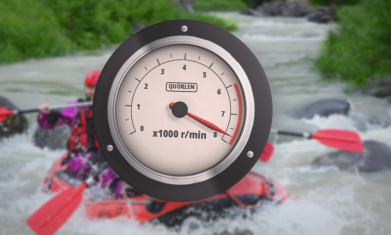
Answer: 7750 rpm
